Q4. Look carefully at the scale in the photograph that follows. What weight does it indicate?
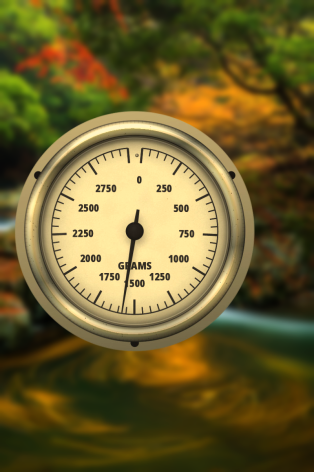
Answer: 1575 g
